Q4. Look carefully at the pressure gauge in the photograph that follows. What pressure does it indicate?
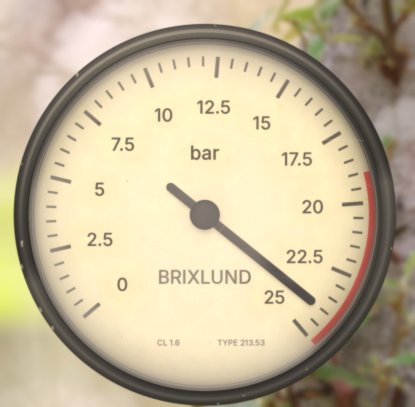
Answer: 24 bar
